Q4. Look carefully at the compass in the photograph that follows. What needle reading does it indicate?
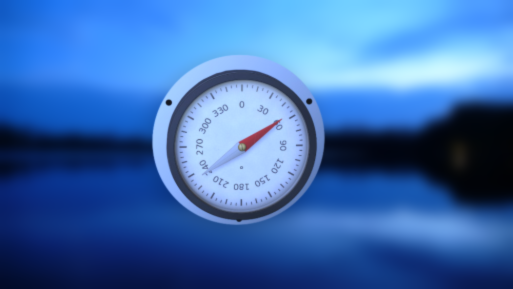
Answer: 55 °
